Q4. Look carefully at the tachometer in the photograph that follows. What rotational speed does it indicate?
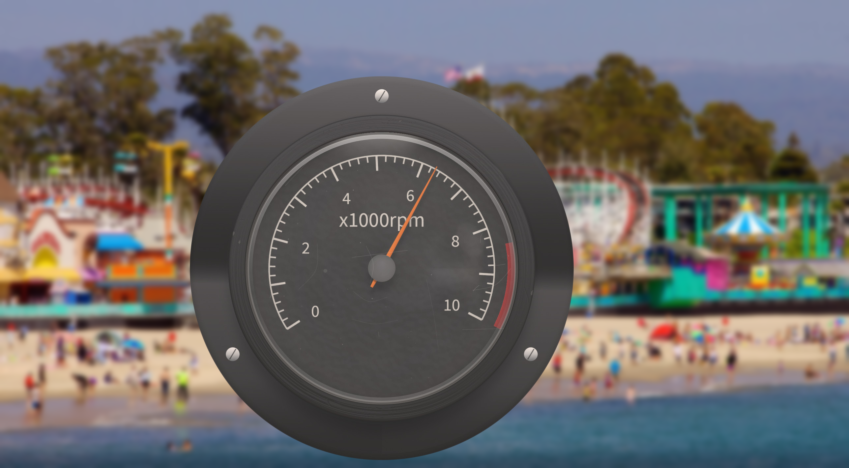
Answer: 6300 rpm
